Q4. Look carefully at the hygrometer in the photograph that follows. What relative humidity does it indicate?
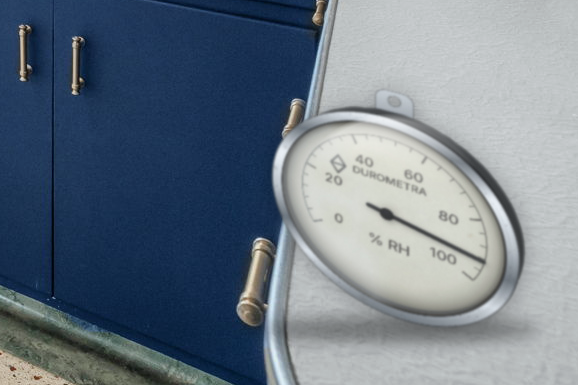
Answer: 92 %
